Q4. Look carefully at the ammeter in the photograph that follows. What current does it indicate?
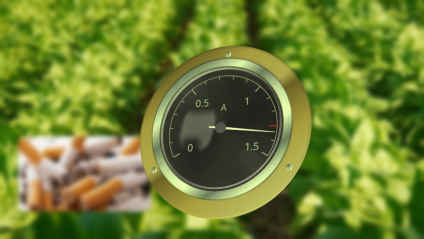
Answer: 1.35 A
